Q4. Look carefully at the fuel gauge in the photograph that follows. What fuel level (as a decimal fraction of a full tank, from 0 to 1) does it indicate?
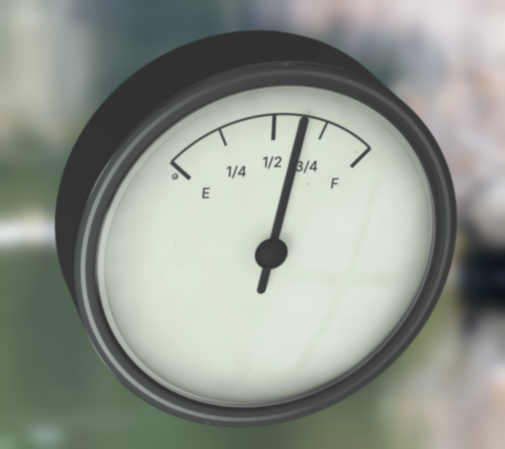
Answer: 0.625
